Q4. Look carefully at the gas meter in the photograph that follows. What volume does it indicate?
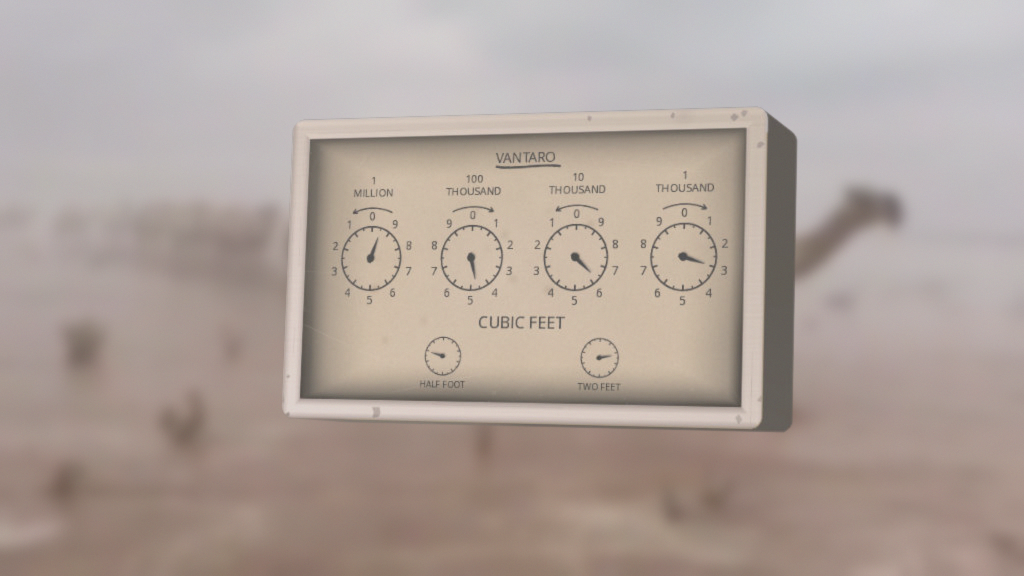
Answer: 946300 ft³
